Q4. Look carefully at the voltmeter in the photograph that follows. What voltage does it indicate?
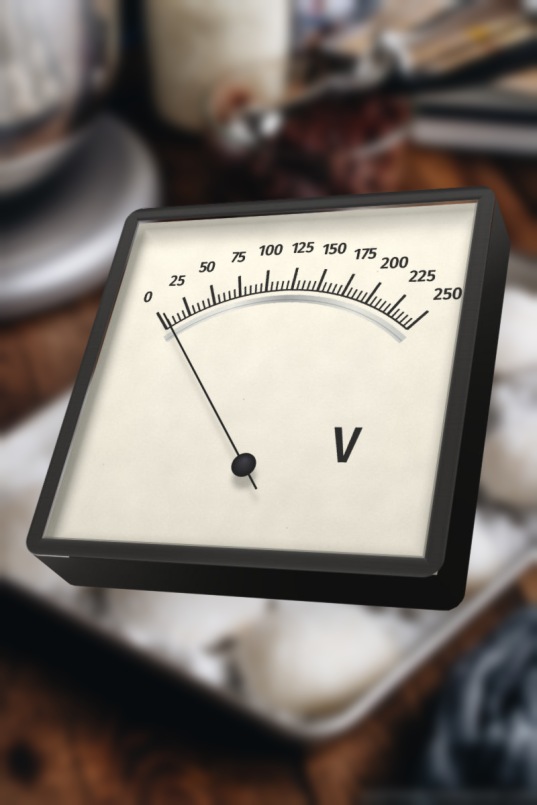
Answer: 5 V
